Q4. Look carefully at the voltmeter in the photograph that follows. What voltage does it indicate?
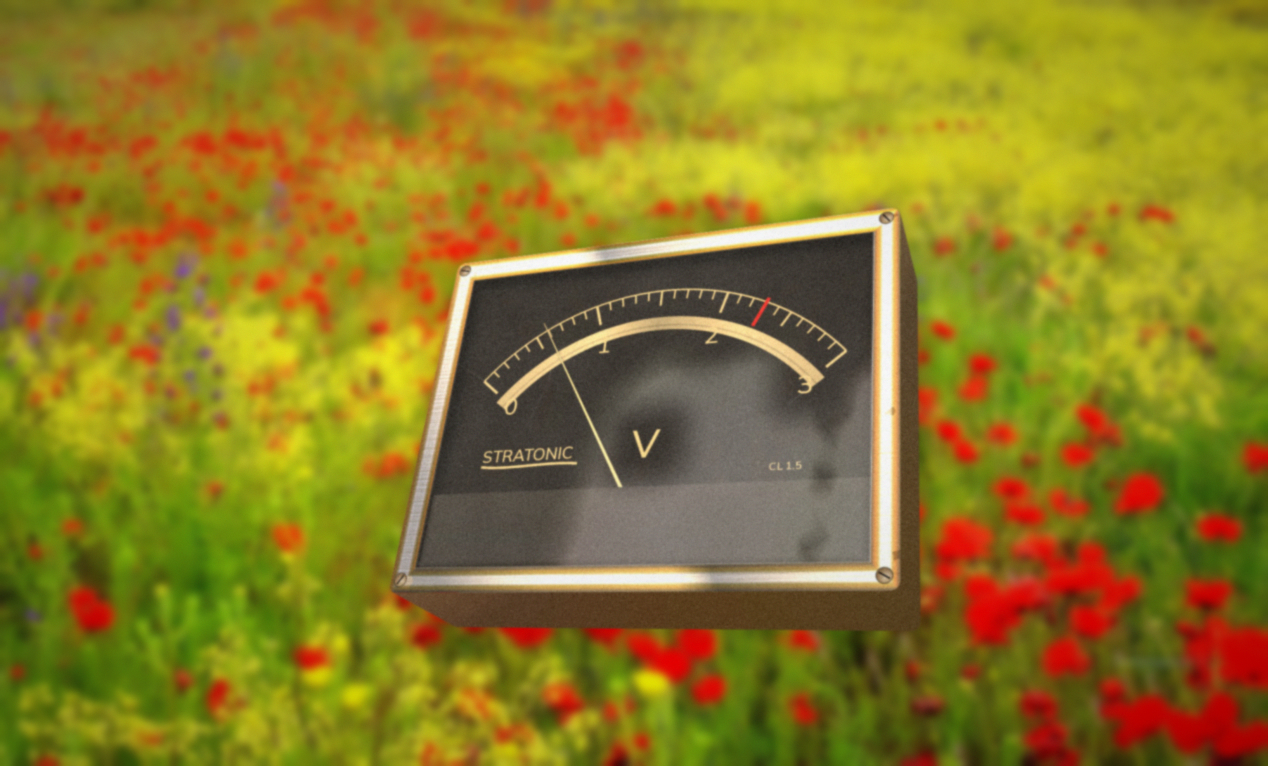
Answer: 0.6 V
